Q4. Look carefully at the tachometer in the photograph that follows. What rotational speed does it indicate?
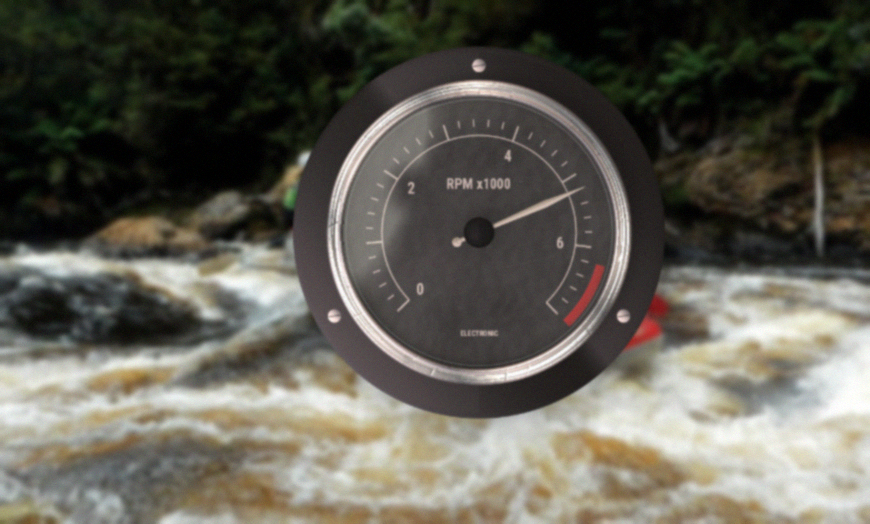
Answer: 5200 rpm
